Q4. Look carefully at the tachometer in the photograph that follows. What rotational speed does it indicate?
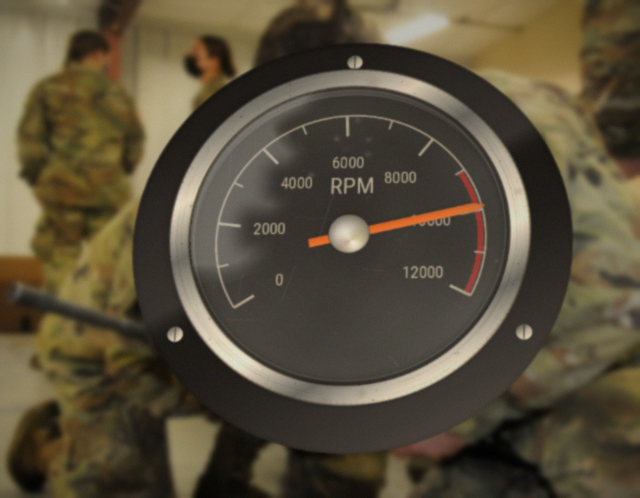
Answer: 10000 rpm
